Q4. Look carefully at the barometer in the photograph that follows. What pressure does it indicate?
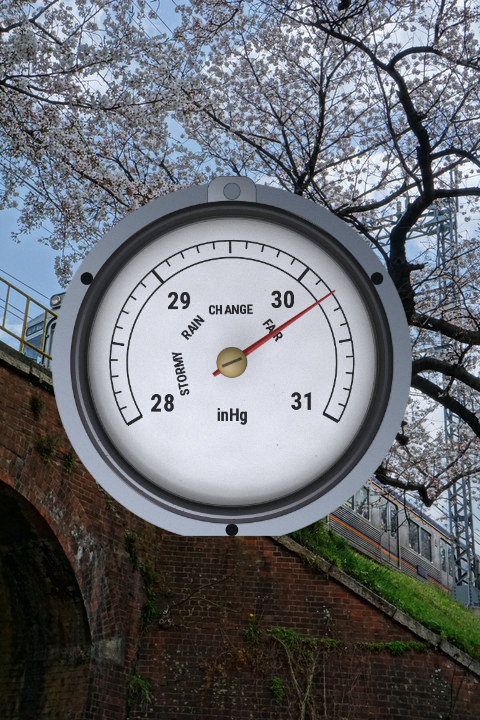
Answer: 30.2 inHg
